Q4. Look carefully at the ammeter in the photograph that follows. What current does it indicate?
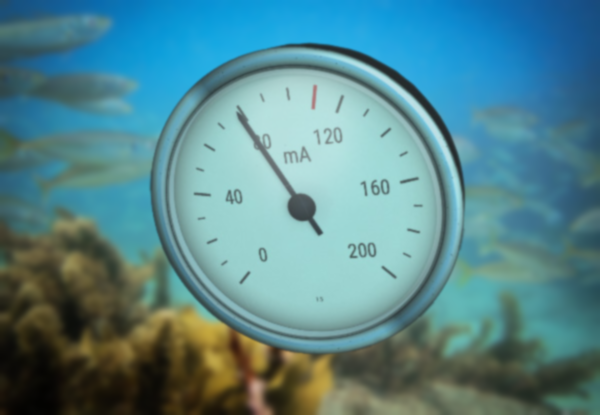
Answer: 80 mA
